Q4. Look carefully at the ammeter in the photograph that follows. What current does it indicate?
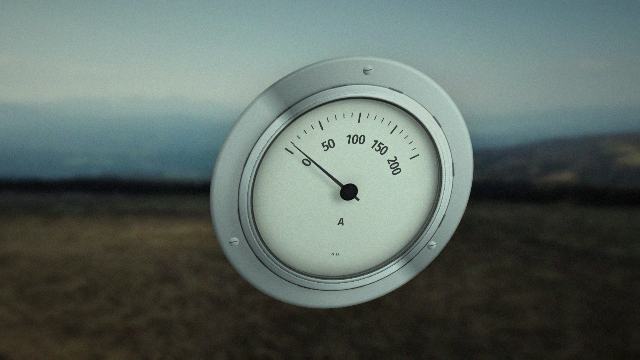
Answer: 10 A
